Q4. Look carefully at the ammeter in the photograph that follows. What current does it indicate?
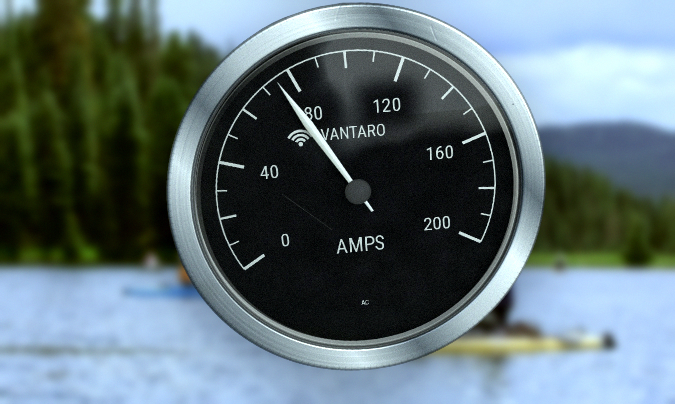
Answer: 75 A
